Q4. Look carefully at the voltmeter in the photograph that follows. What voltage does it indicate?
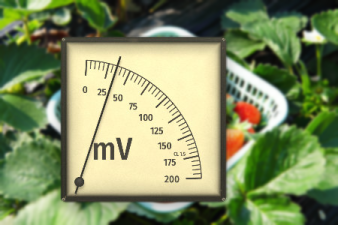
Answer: 35 mV
